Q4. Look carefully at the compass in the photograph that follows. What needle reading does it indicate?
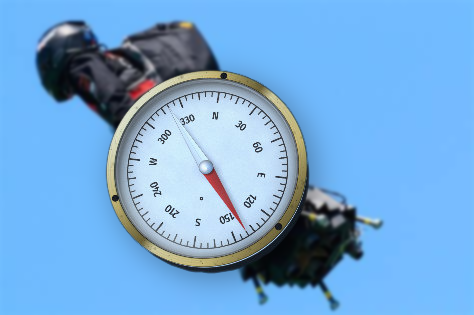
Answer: 140 °
